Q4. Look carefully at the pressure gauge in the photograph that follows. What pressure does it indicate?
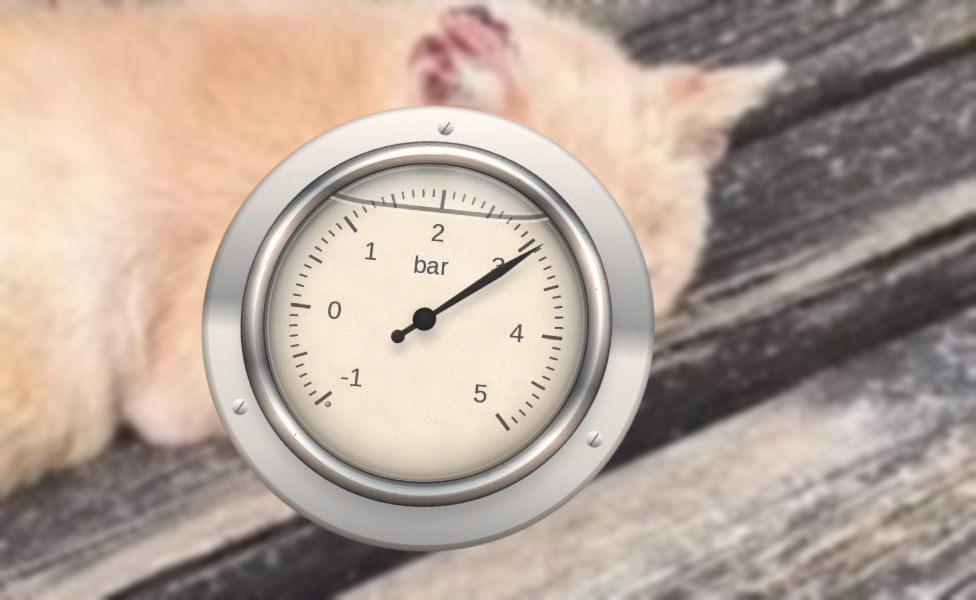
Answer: 3.1 bar
